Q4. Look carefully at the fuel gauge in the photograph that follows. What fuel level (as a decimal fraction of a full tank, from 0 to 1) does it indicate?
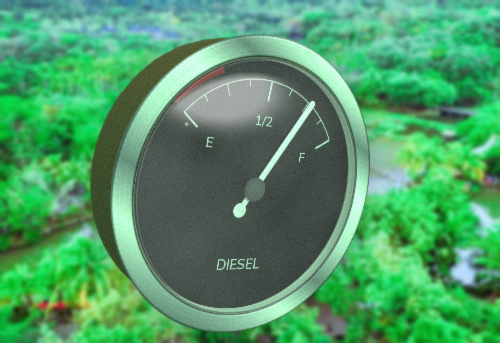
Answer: 0.75
